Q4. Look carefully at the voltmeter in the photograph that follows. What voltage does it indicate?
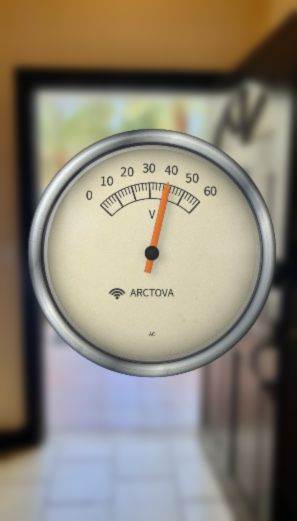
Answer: 40 V
